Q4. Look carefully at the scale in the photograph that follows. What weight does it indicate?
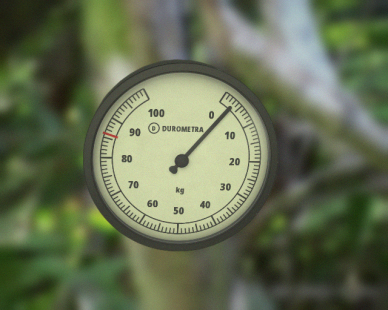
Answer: 3 kg
